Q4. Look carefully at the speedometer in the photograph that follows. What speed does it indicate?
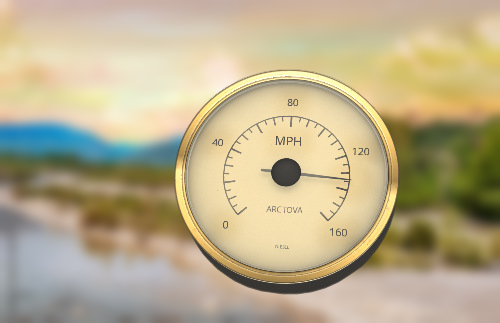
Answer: 135 mph
